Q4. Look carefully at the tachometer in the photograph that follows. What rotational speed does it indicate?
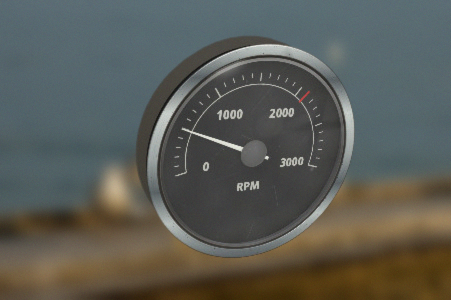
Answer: 500 rpm
